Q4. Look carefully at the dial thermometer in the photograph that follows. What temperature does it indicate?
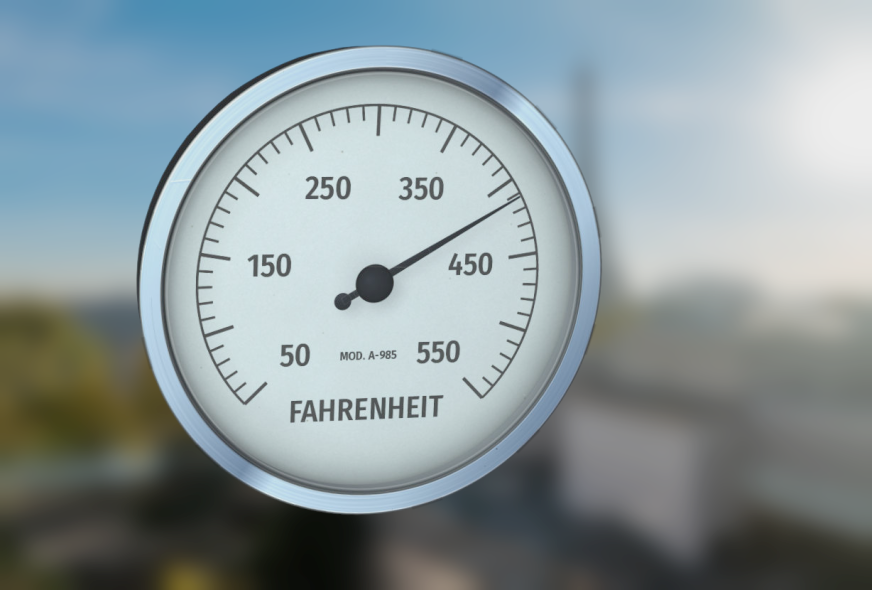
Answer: 410 °F
